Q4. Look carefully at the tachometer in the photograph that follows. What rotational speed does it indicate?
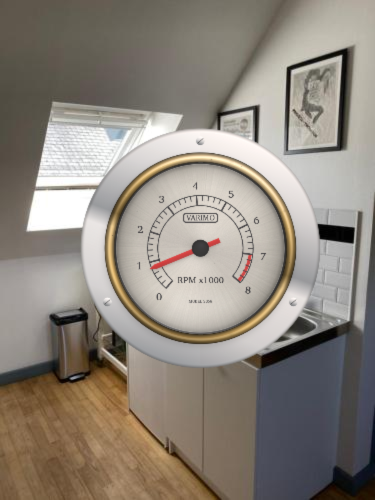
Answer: 800 rpm
